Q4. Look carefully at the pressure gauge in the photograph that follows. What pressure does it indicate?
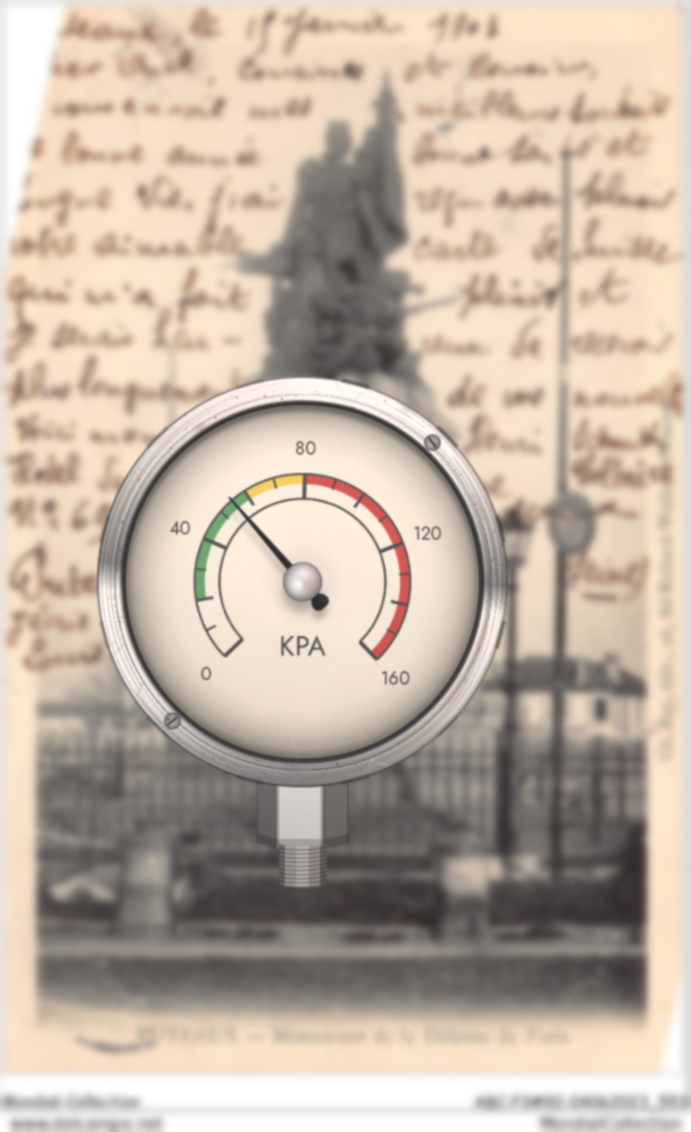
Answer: 55 kPa
